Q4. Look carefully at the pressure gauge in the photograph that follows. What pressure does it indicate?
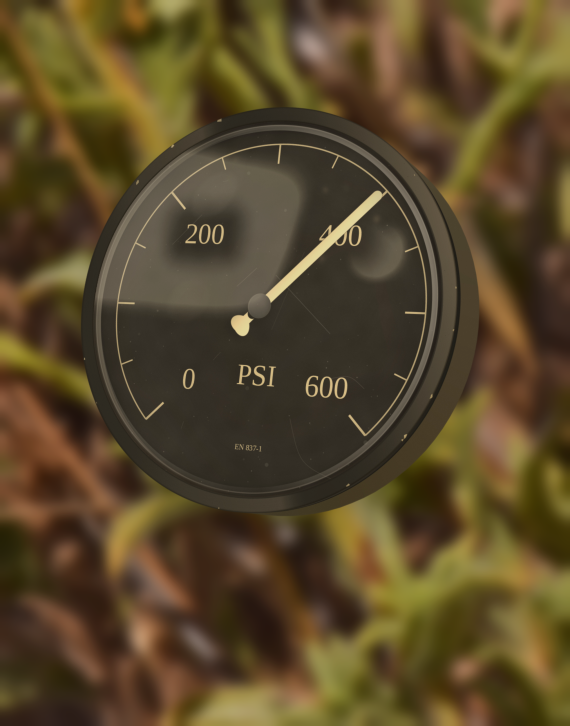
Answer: 400 psi
